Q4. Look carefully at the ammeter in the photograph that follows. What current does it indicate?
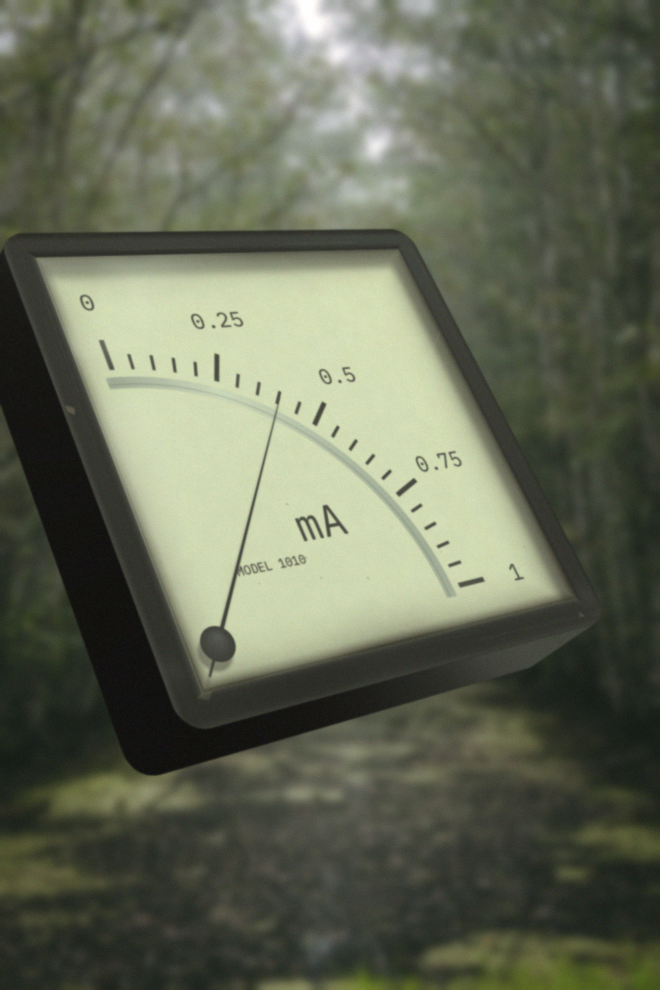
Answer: 0.4 mA
